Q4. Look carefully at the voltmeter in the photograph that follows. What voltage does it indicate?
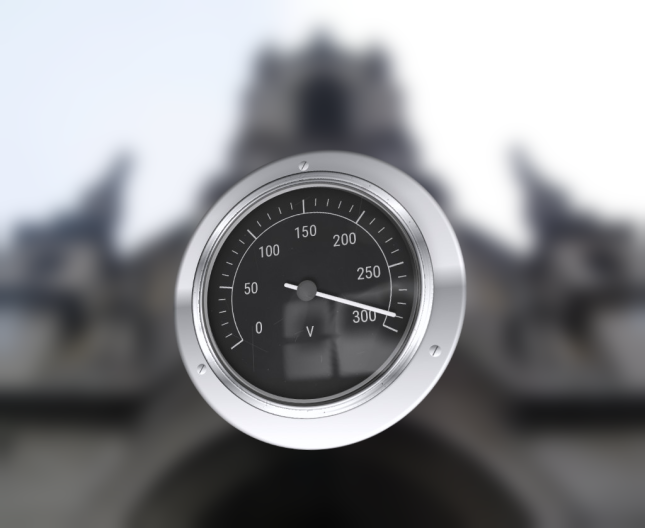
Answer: 290 V
